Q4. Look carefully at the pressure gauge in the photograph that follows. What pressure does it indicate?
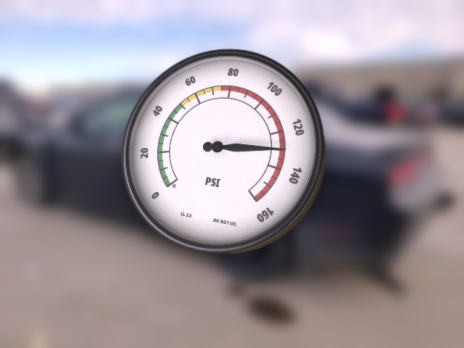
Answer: 130 psi
